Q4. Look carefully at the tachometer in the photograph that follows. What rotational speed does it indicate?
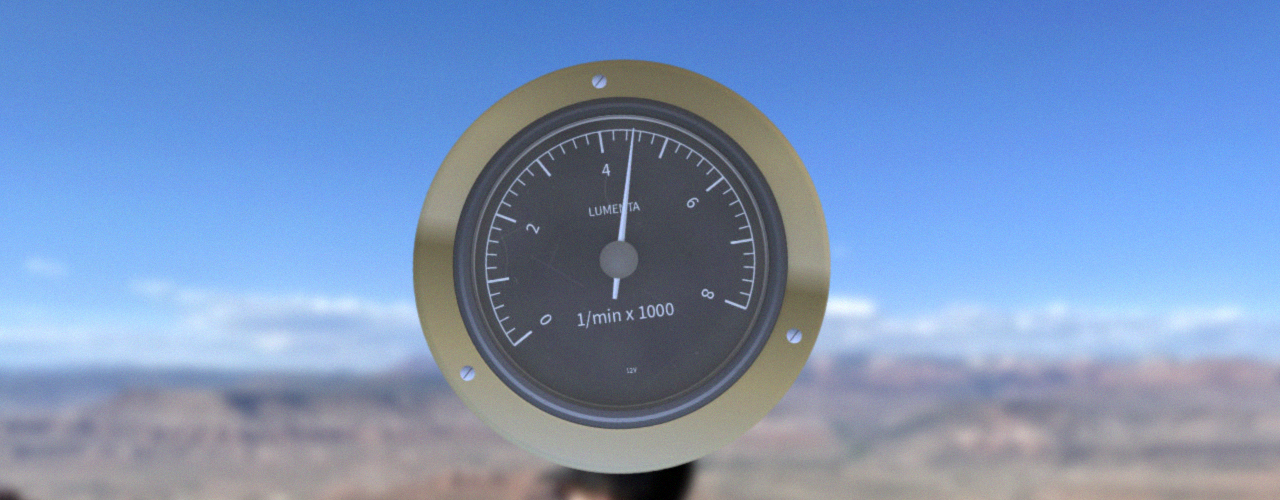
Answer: 4500 rpm
